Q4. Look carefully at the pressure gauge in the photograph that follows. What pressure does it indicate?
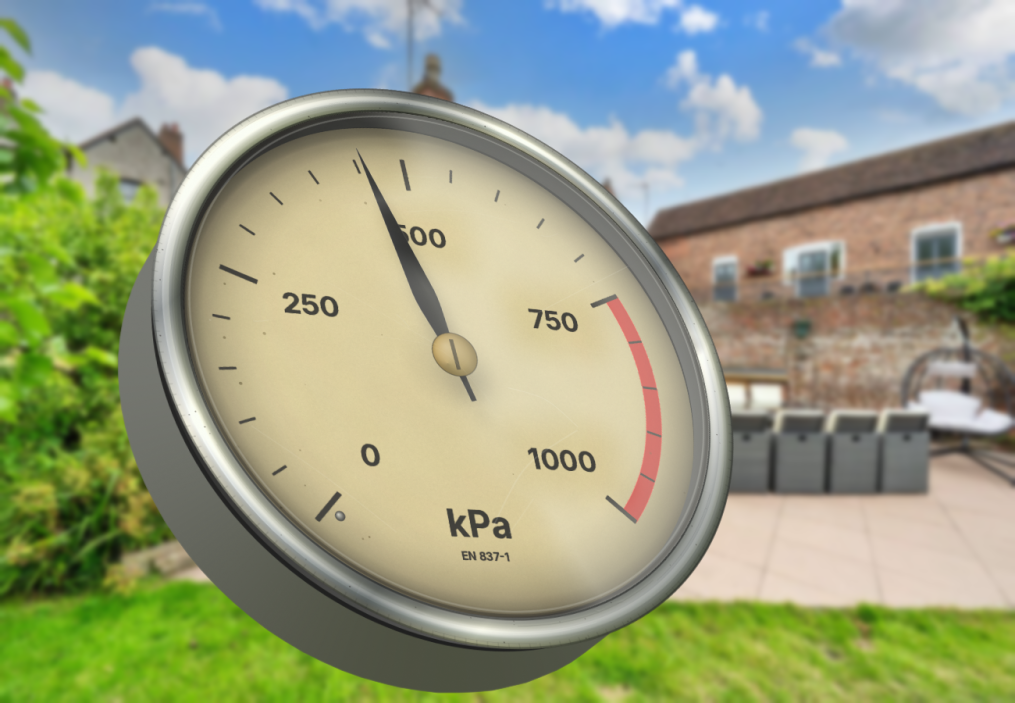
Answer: 450 kPa
